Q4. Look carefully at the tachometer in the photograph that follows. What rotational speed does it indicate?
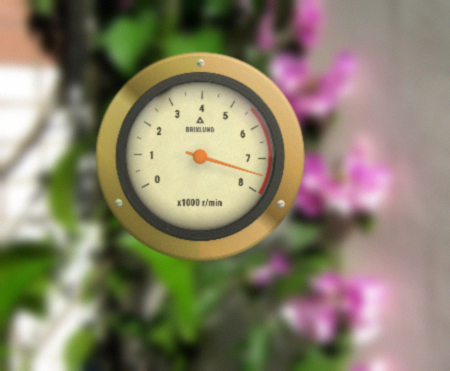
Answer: 7500 rpm
